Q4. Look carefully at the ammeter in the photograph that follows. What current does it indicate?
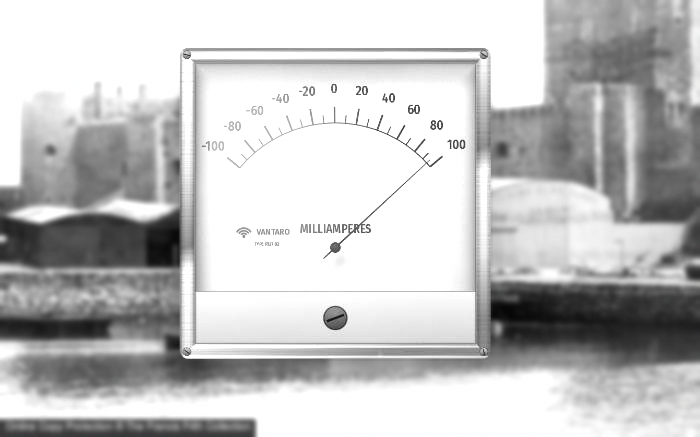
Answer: 95 mA
